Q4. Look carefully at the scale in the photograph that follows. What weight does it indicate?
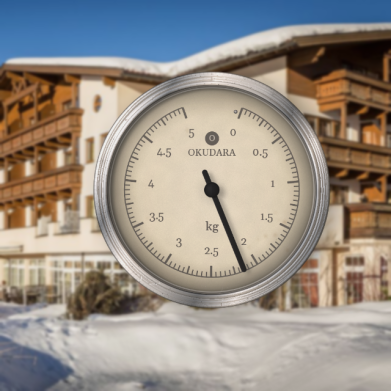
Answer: 2.15 kg
